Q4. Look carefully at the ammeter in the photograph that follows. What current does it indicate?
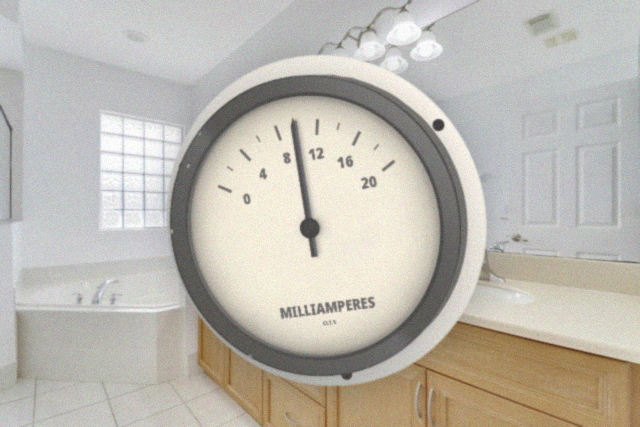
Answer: 10 mA
